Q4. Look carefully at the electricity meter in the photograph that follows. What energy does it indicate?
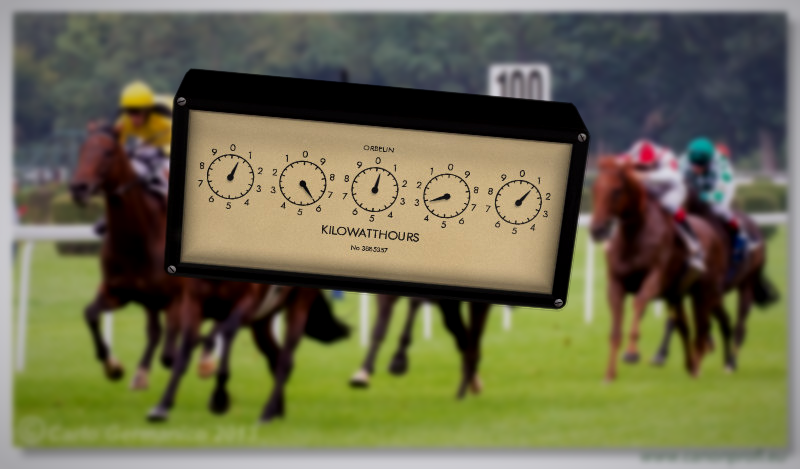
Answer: 6031 kWh
